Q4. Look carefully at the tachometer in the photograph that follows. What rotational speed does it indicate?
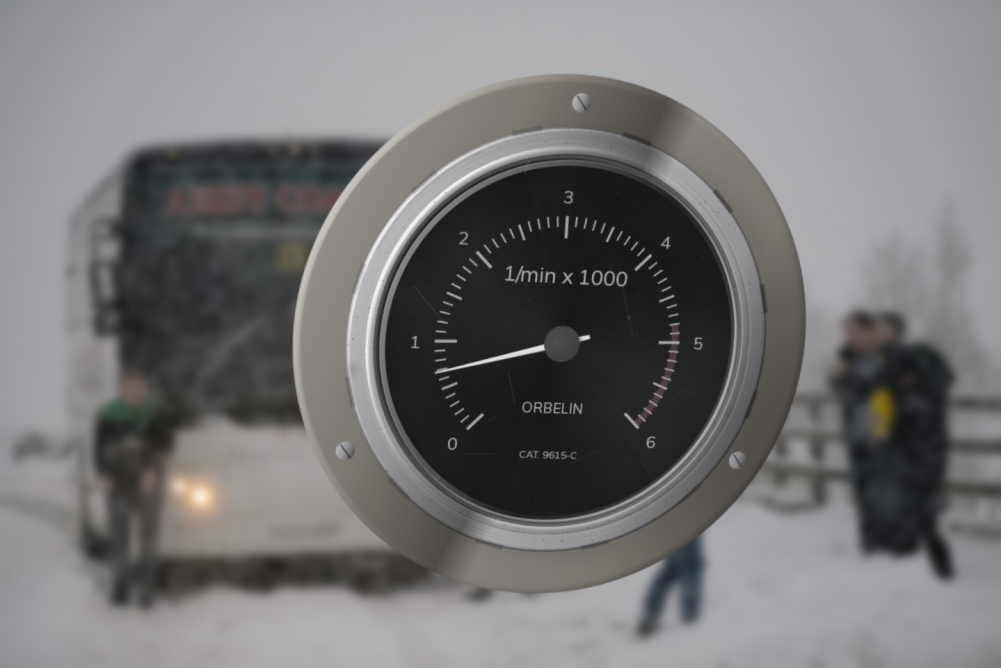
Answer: 700 rpm
